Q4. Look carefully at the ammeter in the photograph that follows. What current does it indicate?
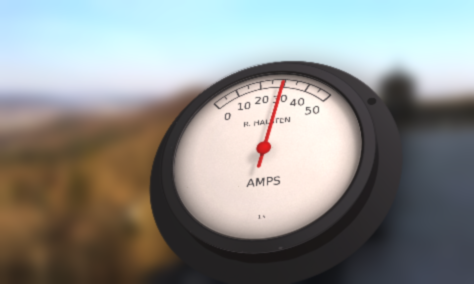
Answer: 30 A
